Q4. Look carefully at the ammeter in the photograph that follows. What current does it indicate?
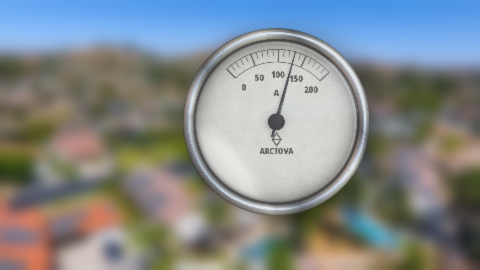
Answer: 130 A
